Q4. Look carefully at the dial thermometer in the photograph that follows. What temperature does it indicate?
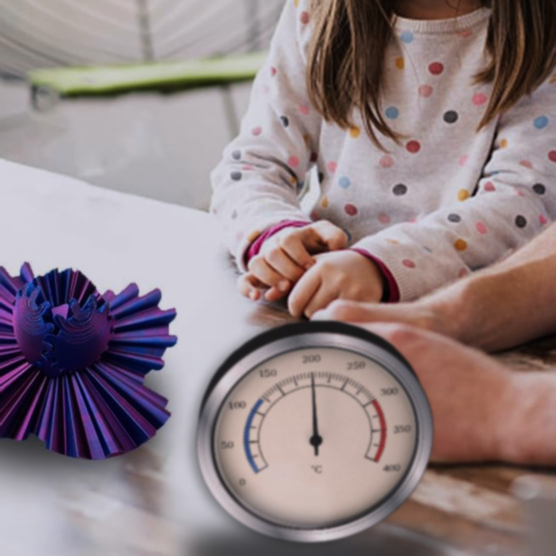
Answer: 200 °C
